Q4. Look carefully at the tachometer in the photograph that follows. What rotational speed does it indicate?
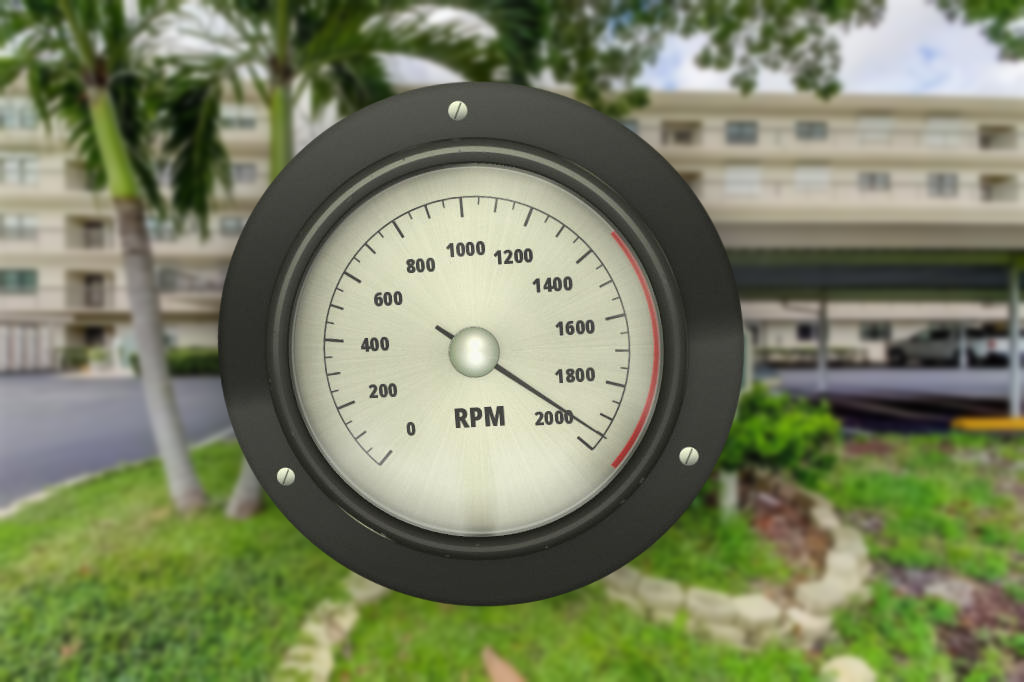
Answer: 1950 rpm
